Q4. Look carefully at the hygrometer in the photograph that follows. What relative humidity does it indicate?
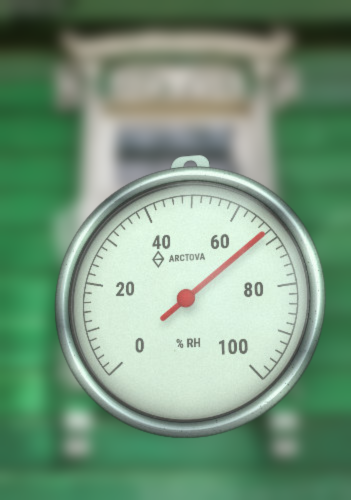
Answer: 68 %
